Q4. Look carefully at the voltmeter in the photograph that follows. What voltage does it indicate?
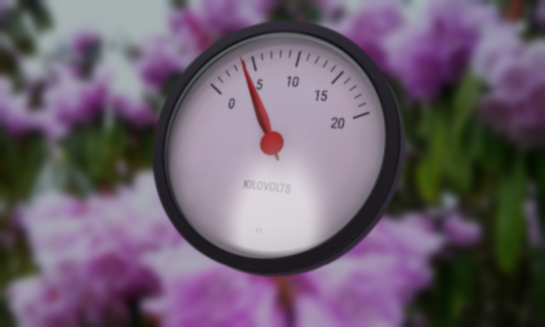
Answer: 4 kV
